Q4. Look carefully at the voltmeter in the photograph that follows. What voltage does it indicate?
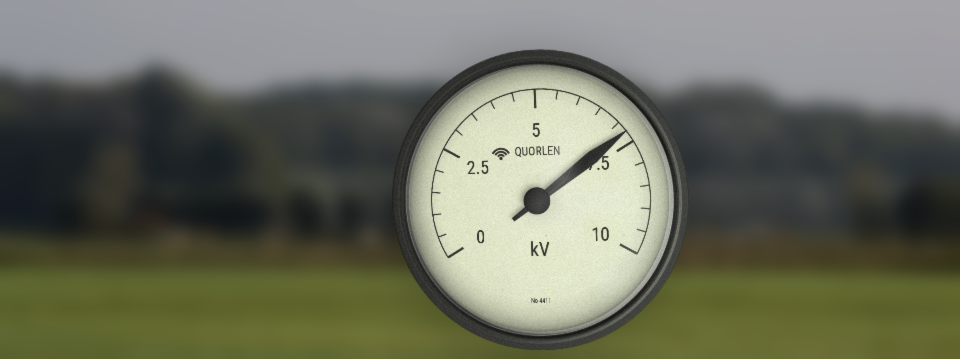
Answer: 7.25 kV
